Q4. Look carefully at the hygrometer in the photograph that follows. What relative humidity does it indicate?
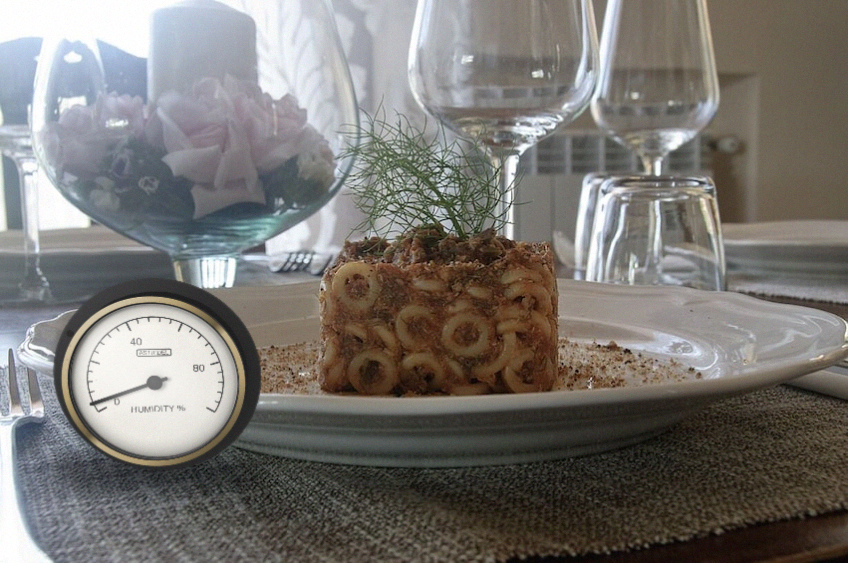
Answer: 4 %
